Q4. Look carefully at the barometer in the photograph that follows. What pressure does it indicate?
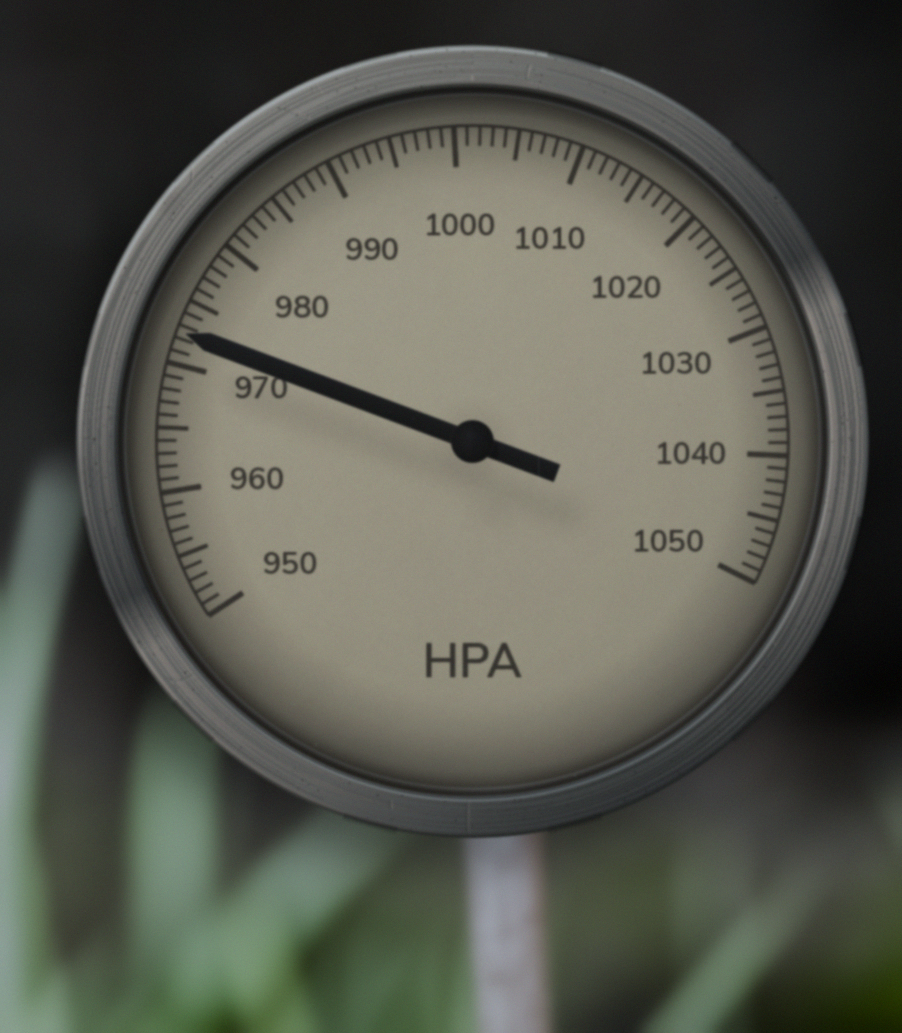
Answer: 972.5 hPa
